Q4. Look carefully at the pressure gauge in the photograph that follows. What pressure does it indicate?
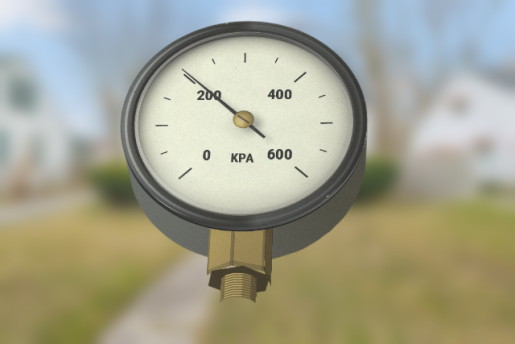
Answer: 200 kPa
